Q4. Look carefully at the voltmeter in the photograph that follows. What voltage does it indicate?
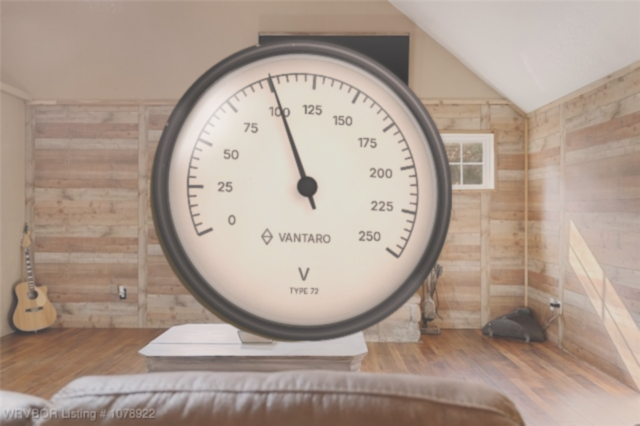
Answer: 100 V
